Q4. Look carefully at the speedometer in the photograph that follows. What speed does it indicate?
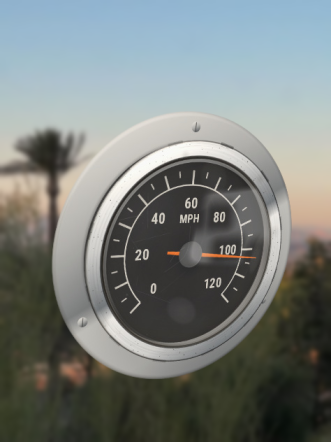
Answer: 102.5 mph
